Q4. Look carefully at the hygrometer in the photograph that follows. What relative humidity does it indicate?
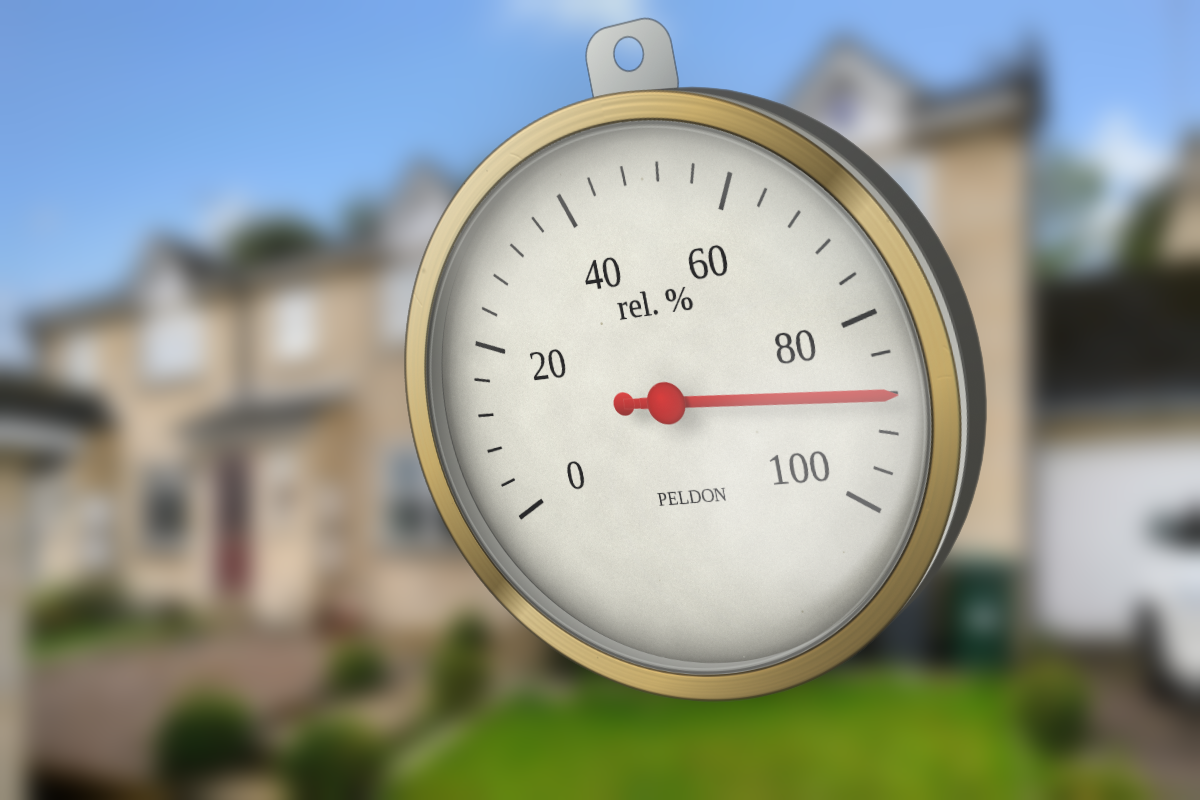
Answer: 88 %
